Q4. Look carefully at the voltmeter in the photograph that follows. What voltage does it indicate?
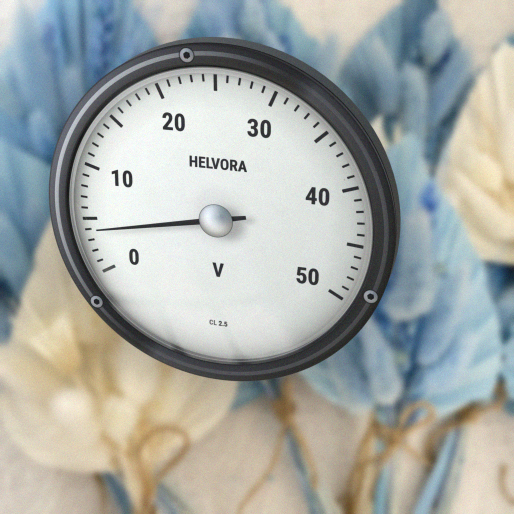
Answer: 4 V
